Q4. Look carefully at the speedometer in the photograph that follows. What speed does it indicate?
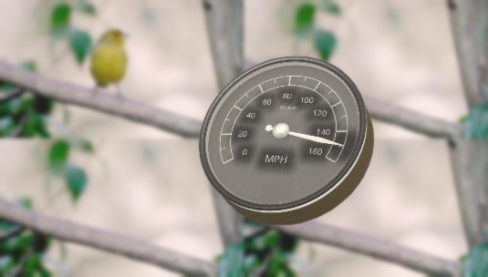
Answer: 150 mph
